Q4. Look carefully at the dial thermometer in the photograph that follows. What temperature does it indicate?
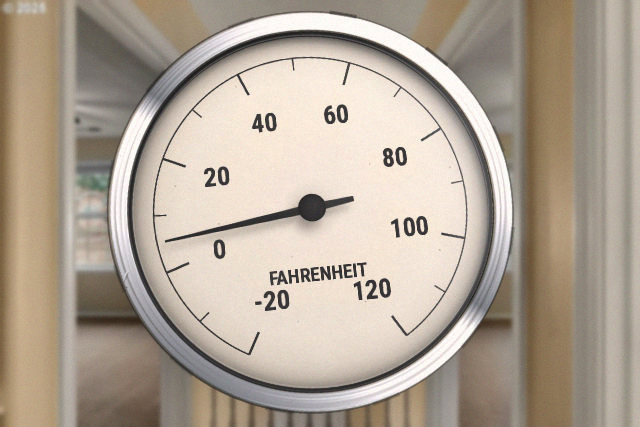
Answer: 5 °F
